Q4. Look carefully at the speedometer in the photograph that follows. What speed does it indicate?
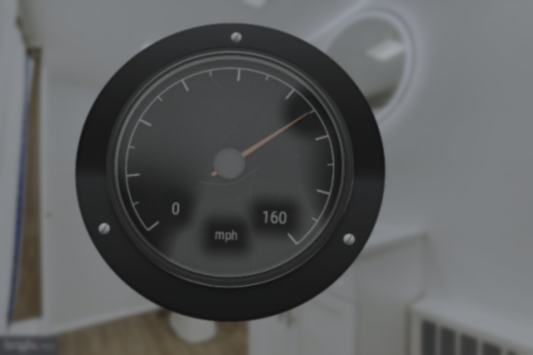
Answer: 110 mph
